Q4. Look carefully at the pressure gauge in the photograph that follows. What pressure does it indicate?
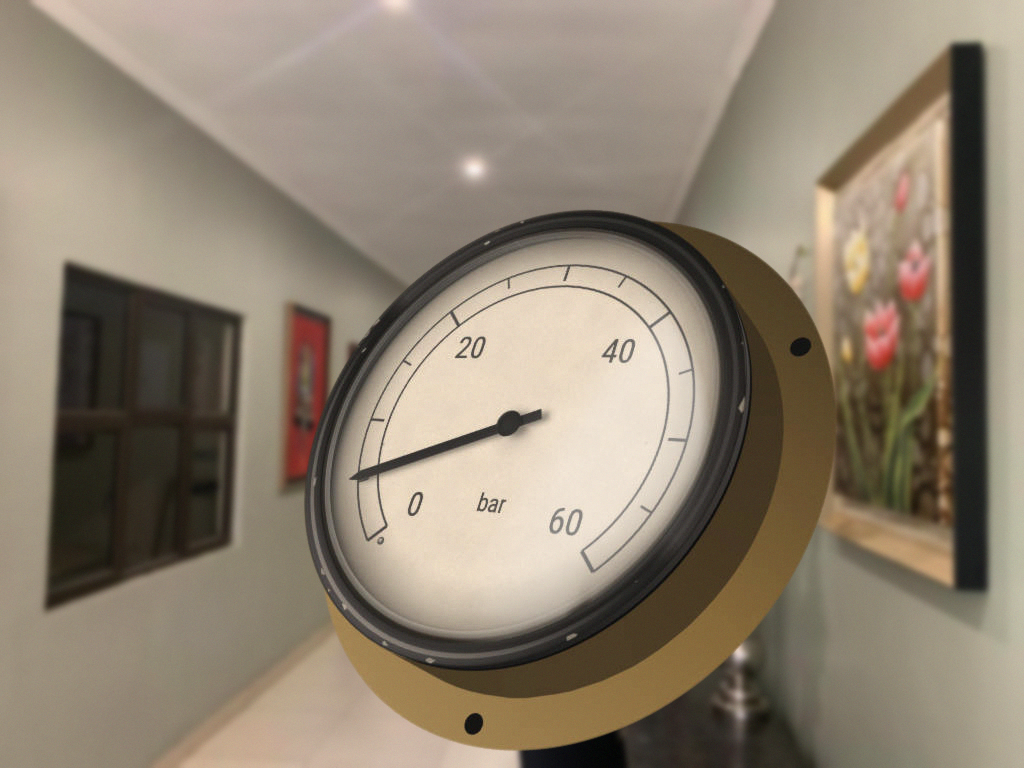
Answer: 5 bar
